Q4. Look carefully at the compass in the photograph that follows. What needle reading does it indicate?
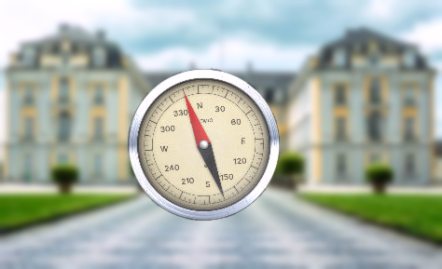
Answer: 345 °
